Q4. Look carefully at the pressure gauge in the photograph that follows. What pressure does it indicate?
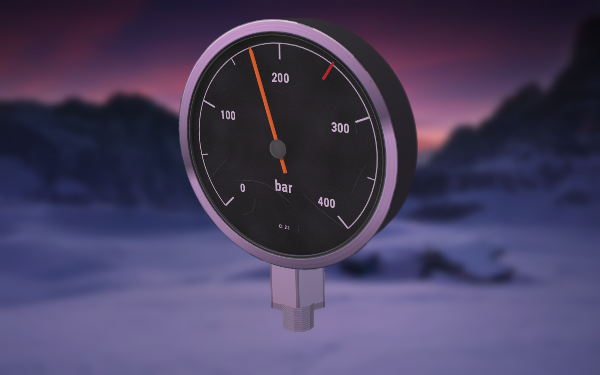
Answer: 175 bar
